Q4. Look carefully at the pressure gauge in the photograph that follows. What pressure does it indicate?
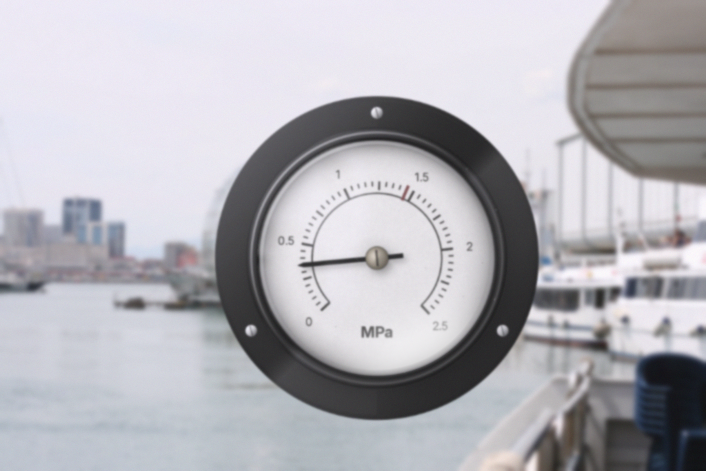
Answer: 0.35 MPa
